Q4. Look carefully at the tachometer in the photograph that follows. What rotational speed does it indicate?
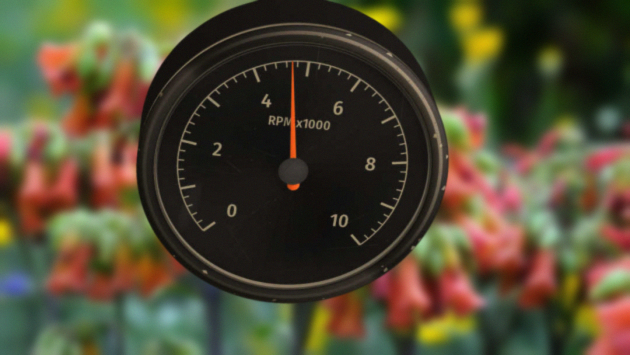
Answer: 4700 rpm
